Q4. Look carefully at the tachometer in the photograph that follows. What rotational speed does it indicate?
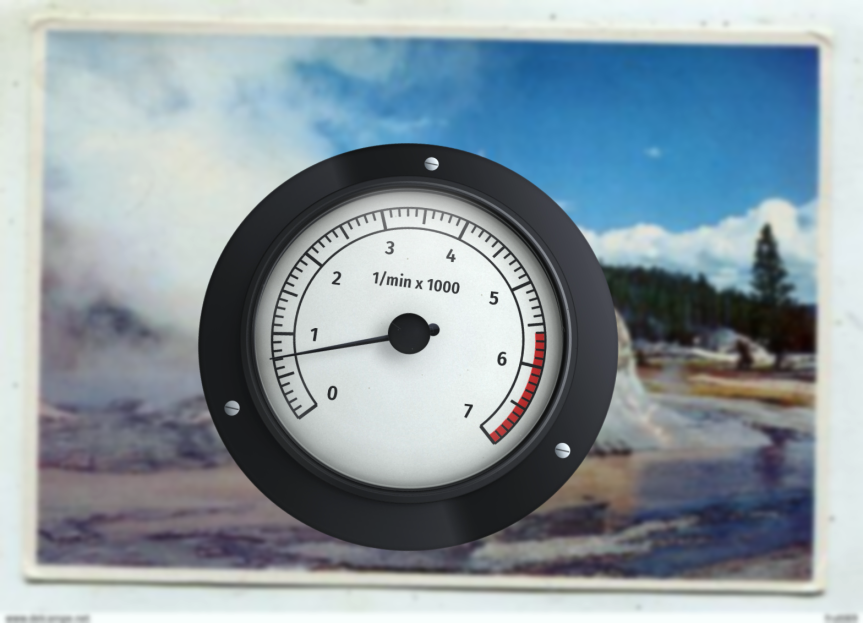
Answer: 700 rpm
